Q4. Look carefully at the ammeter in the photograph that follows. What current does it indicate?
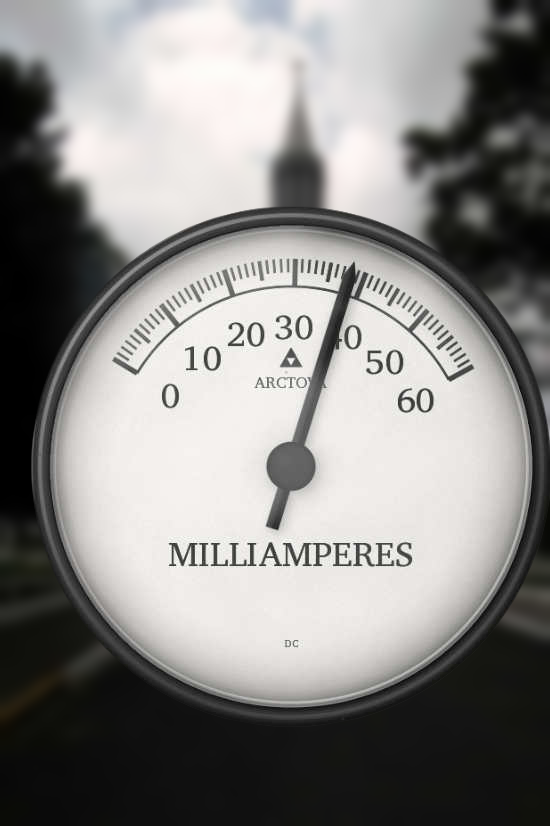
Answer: 38 mA
